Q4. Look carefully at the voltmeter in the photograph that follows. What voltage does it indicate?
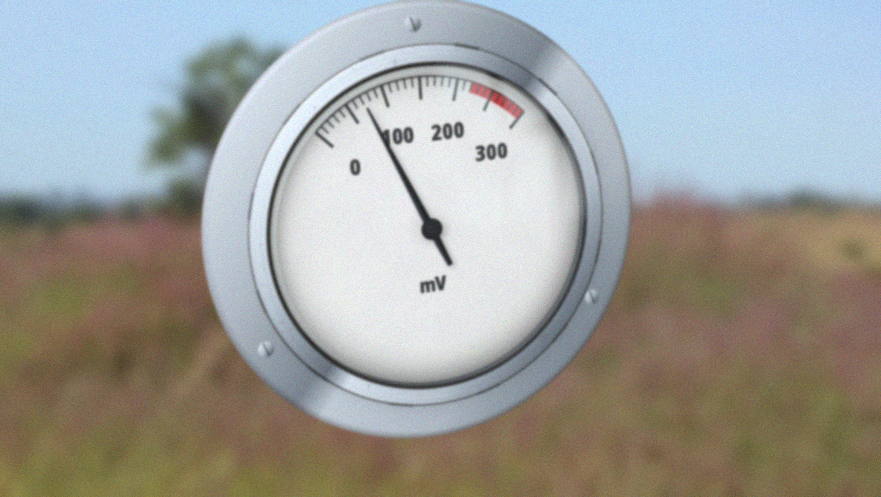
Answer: 70 mV
